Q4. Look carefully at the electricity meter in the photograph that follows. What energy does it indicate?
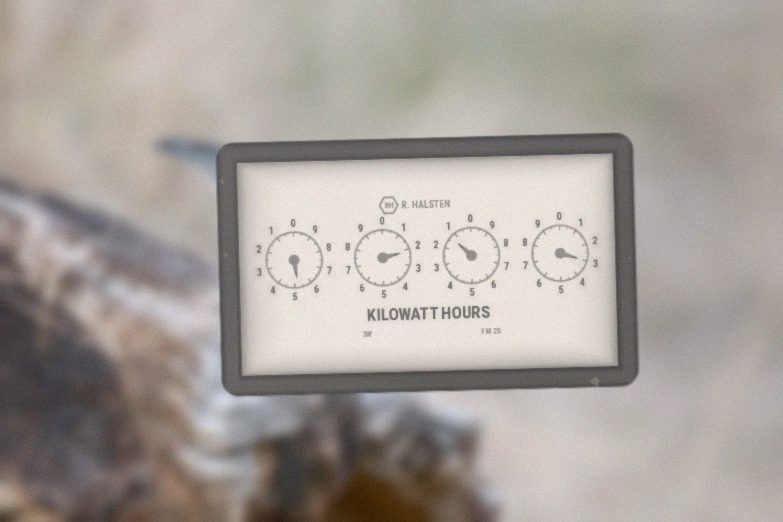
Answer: 5213 kWh
